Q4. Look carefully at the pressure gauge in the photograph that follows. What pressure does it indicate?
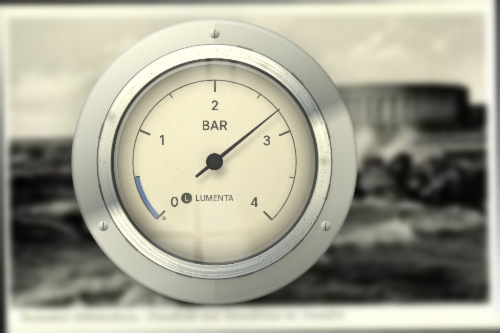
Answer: 2.75 bar
